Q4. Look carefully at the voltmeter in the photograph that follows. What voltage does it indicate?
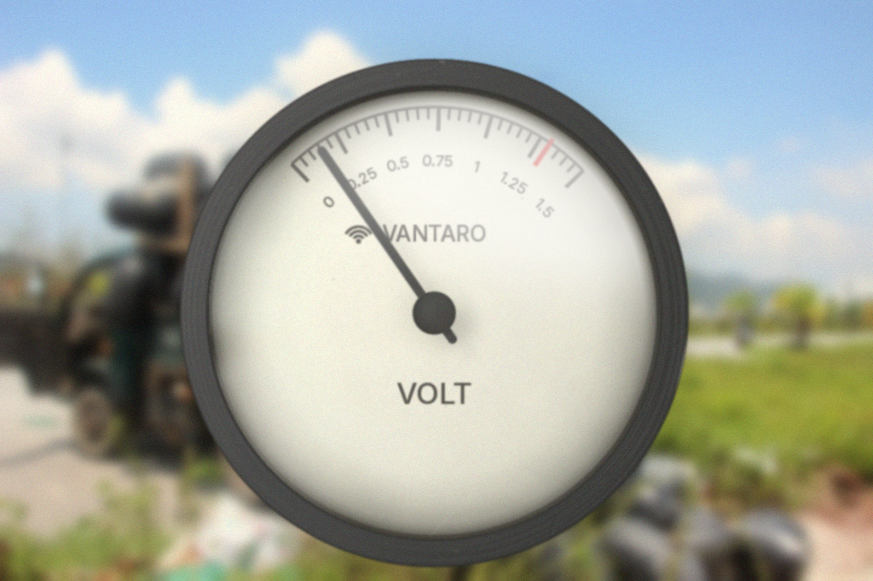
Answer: 0.15 V
